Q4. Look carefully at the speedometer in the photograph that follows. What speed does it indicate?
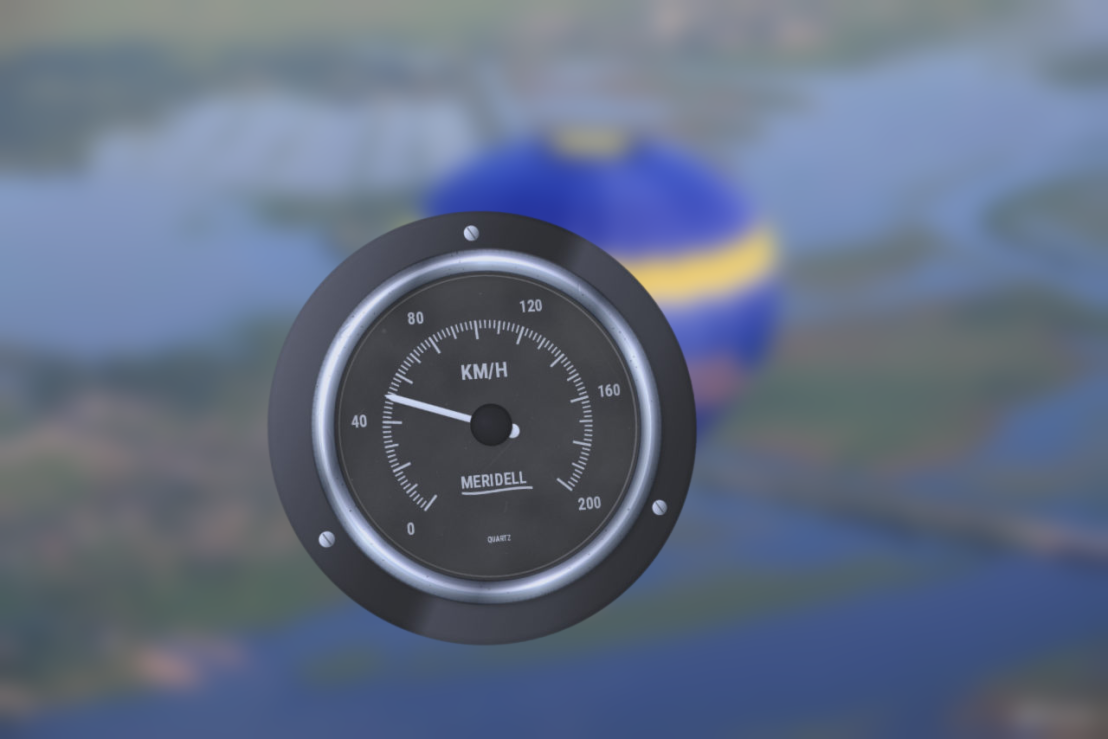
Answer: 50 km/h
